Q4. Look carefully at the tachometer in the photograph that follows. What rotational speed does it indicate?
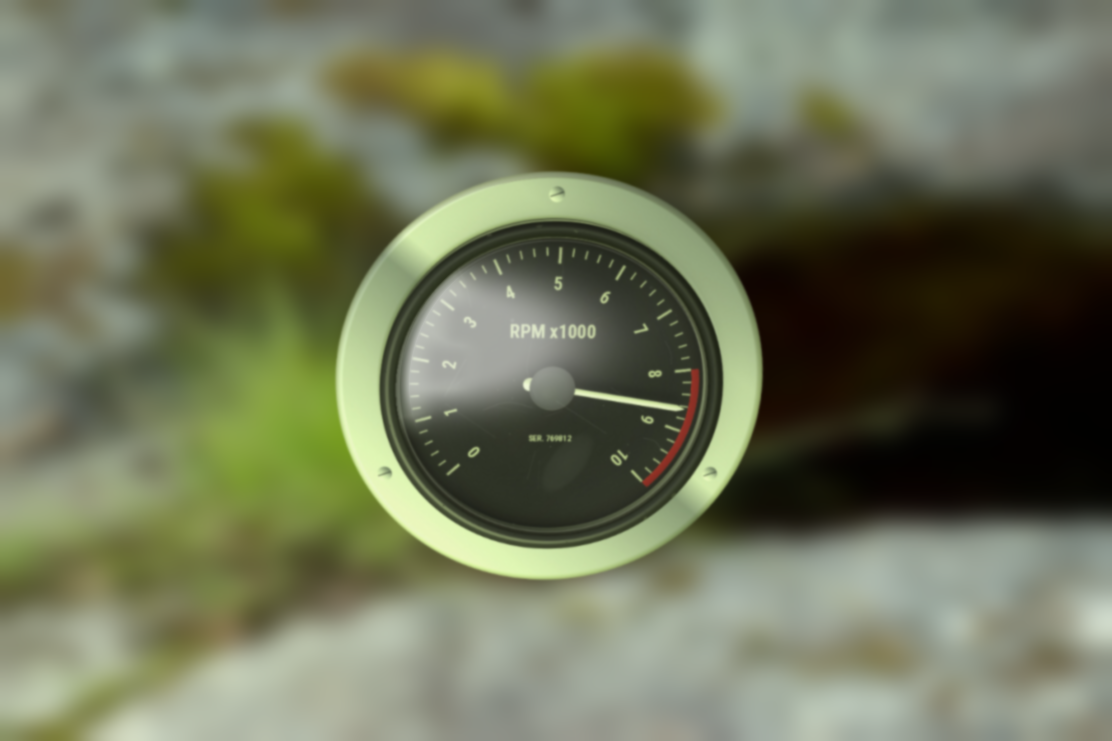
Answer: 8600 rpm
